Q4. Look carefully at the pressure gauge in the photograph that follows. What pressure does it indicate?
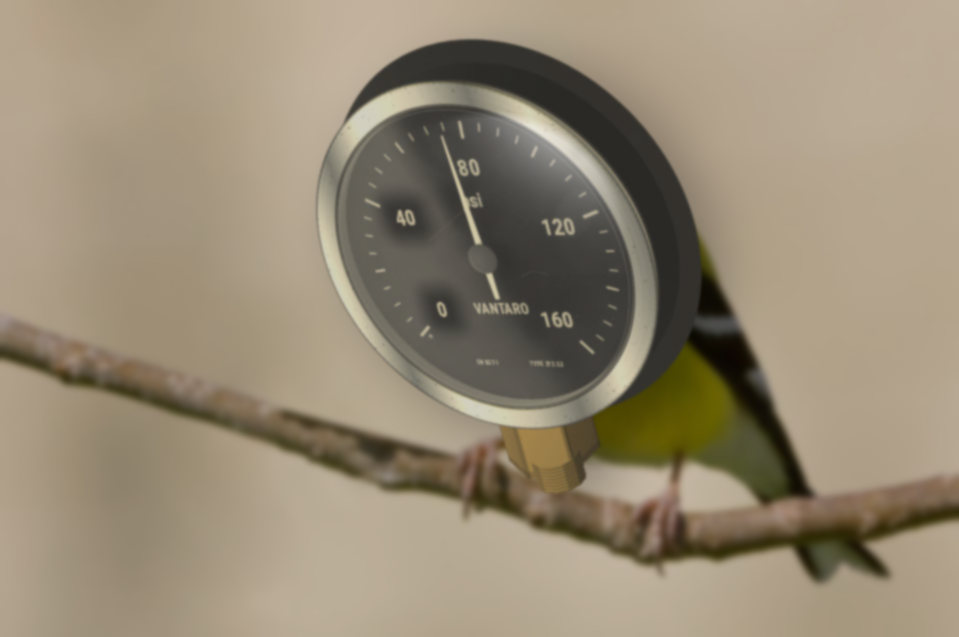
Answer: 75 psi
